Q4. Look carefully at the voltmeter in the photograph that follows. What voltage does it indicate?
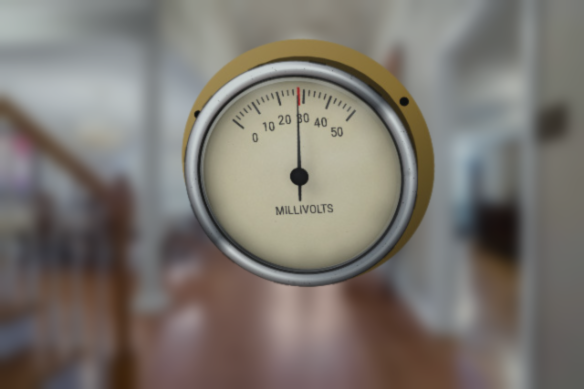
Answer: 28 mV
